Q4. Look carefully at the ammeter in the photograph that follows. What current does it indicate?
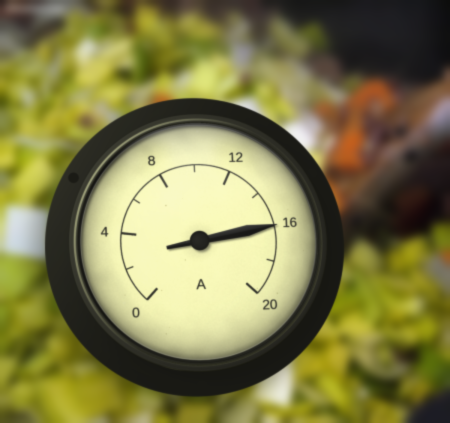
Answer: 16 A
